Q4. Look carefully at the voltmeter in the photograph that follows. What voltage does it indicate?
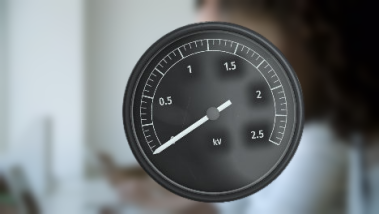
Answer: 0 kV
